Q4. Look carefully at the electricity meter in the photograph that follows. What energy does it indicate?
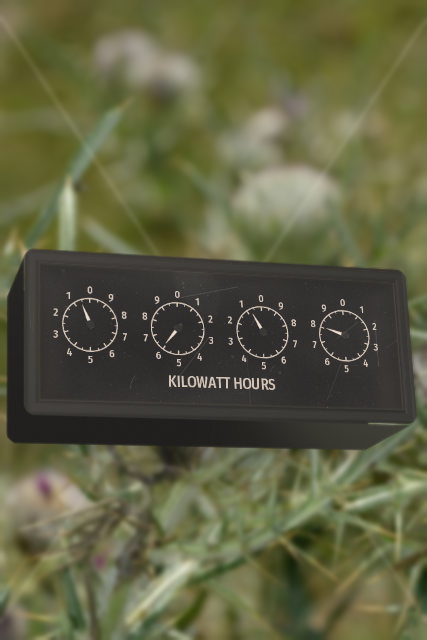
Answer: 608 kWh
